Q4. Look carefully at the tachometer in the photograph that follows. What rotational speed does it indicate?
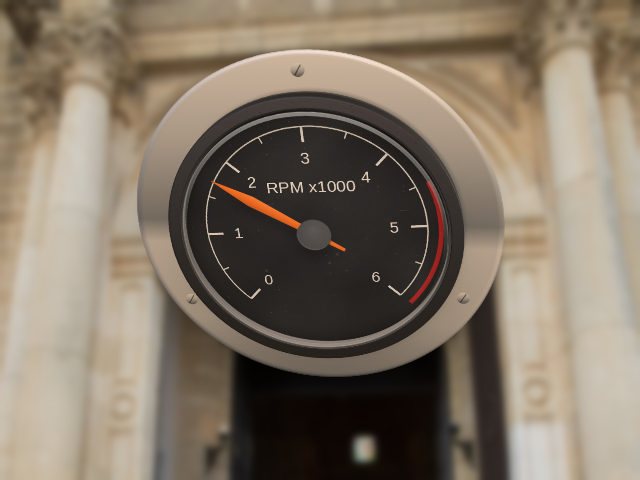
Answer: 1750 rpm
